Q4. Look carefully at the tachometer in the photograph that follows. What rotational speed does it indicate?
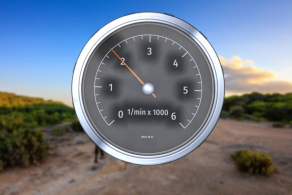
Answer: 2000 rpm
